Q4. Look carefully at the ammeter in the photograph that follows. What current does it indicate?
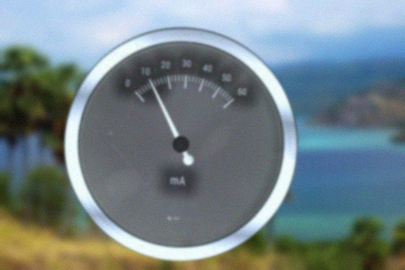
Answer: 10 mA
